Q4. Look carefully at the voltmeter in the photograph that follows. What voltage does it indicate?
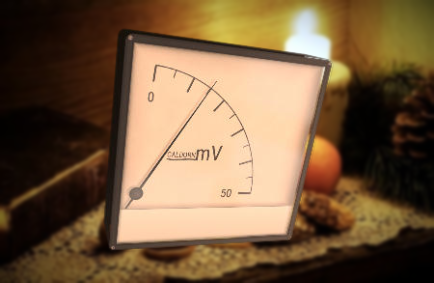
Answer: 15 mV
